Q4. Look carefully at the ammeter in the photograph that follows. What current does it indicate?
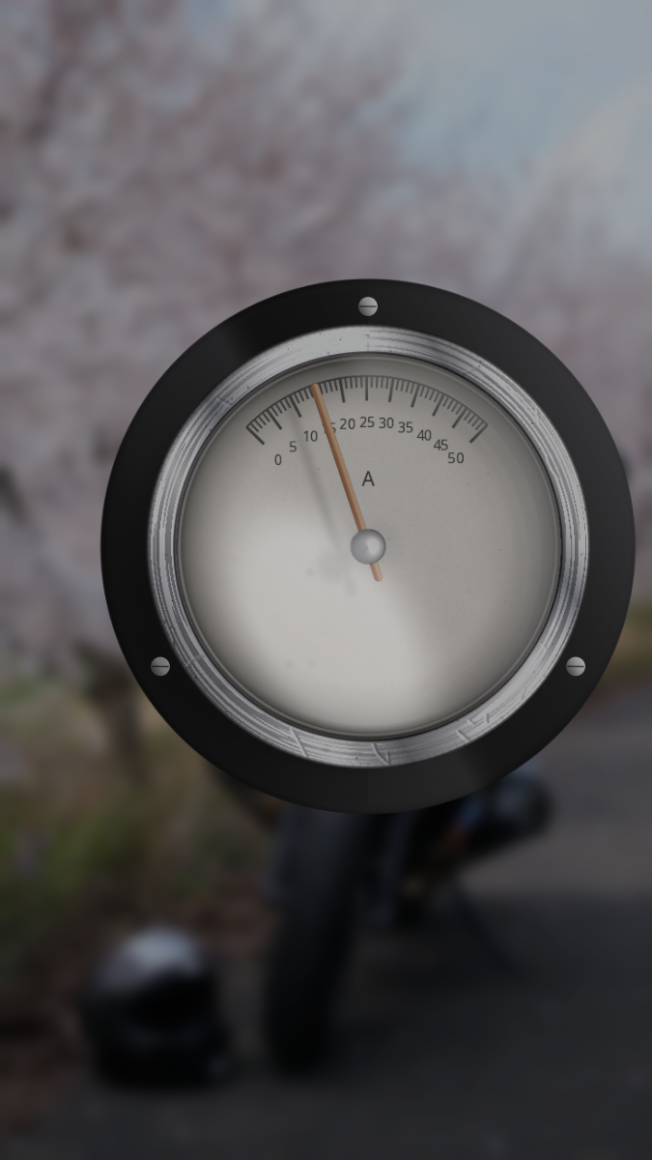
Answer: 15 A
